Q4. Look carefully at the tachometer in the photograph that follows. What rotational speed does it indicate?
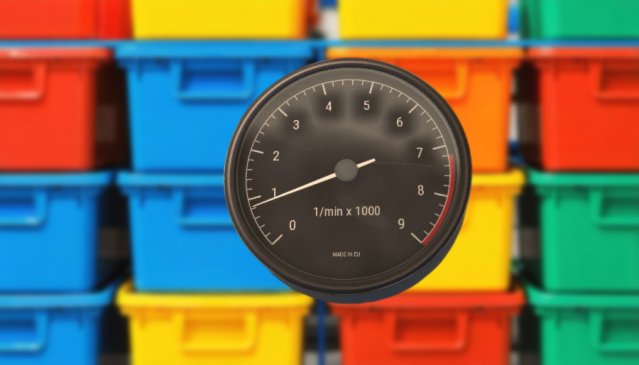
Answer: 800 rpm
